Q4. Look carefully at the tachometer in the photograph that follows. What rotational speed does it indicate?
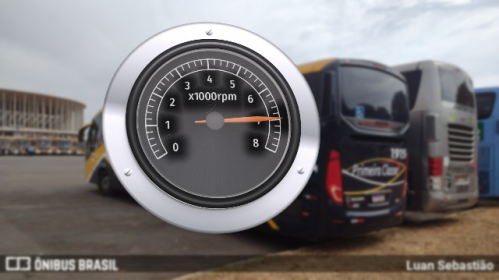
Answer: 7000 rpm
